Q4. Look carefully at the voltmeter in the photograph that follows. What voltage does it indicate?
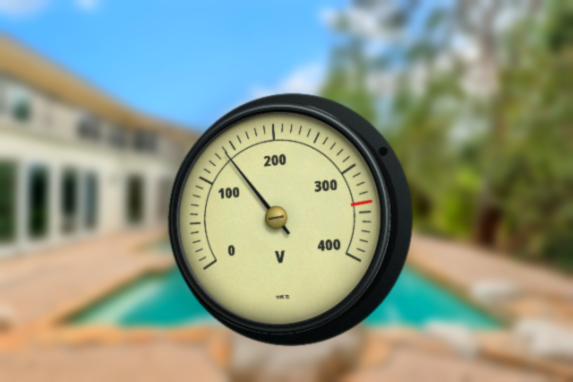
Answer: 140 V
